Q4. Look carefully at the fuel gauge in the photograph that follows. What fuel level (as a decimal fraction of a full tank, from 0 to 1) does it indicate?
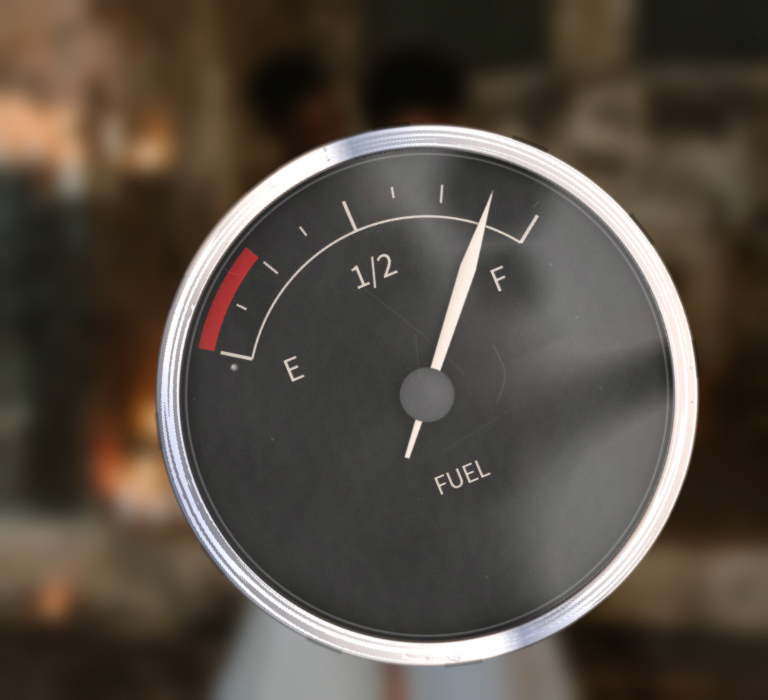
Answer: 0.875
